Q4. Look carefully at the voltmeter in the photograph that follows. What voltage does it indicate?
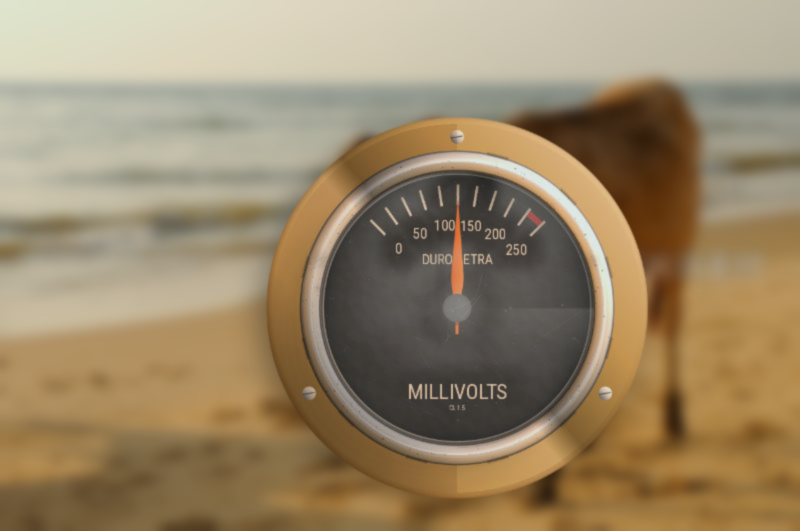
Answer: 125 mV
